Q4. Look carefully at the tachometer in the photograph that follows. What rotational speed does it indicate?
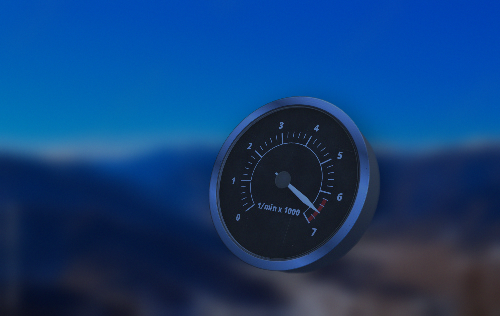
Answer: 6600 rpm
